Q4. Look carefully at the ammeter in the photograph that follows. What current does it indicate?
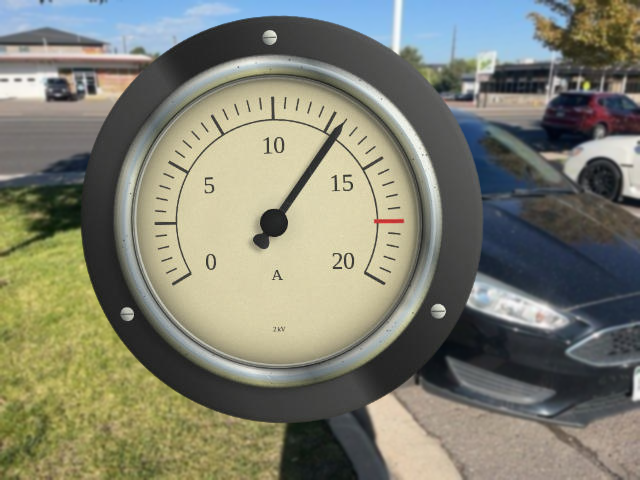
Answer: 13 A
